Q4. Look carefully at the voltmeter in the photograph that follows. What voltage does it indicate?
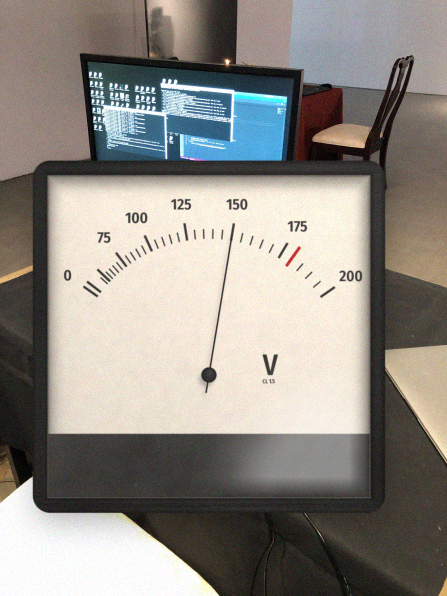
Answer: 150 V
